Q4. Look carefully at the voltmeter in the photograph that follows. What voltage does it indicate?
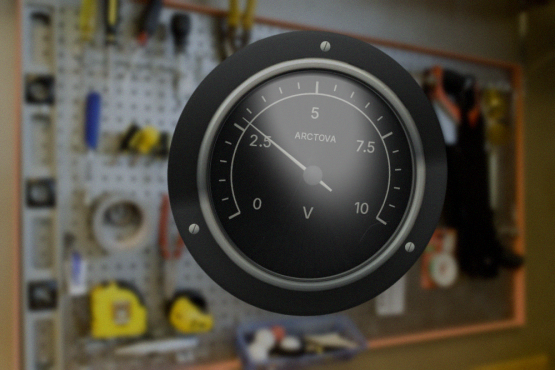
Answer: 2.75 V
